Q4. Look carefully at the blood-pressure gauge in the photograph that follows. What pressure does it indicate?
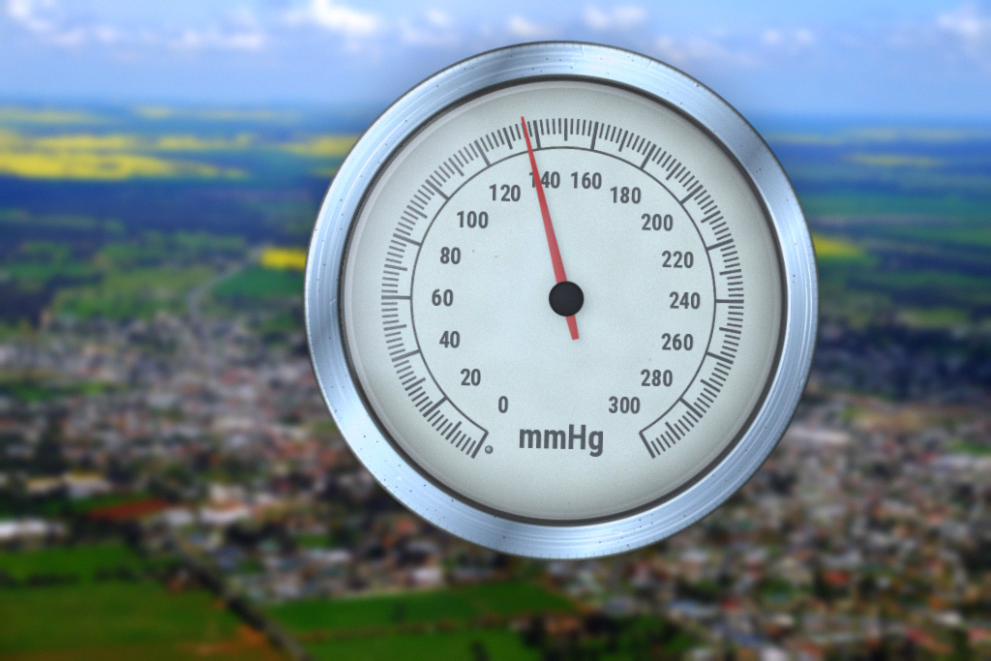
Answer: 136 mmHg
